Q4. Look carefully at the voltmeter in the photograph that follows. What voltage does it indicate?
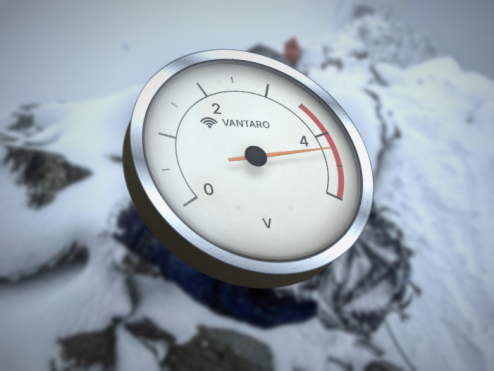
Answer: 4.25 V
